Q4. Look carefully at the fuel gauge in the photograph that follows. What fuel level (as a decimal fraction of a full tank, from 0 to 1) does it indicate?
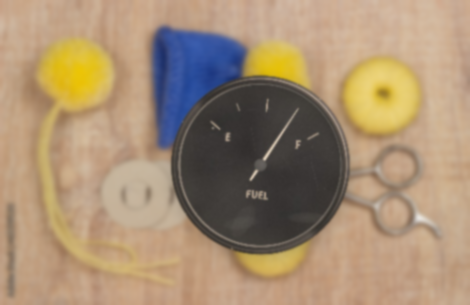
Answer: 0.75
